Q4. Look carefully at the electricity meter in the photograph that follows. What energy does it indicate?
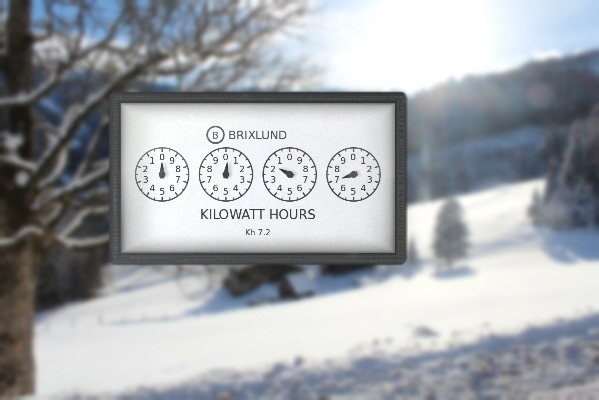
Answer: 17 kWh
